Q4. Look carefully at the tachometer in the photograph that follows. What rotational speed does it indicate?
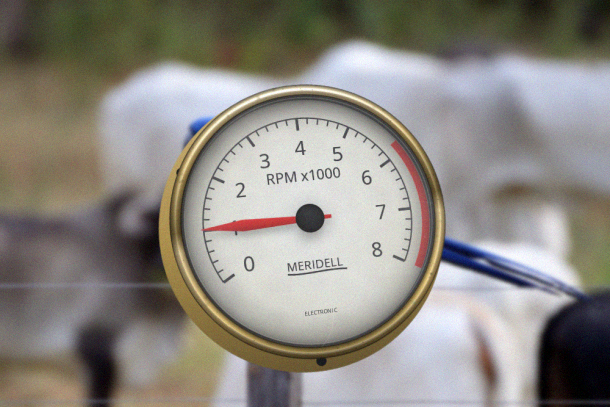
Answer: 1000 rpm
